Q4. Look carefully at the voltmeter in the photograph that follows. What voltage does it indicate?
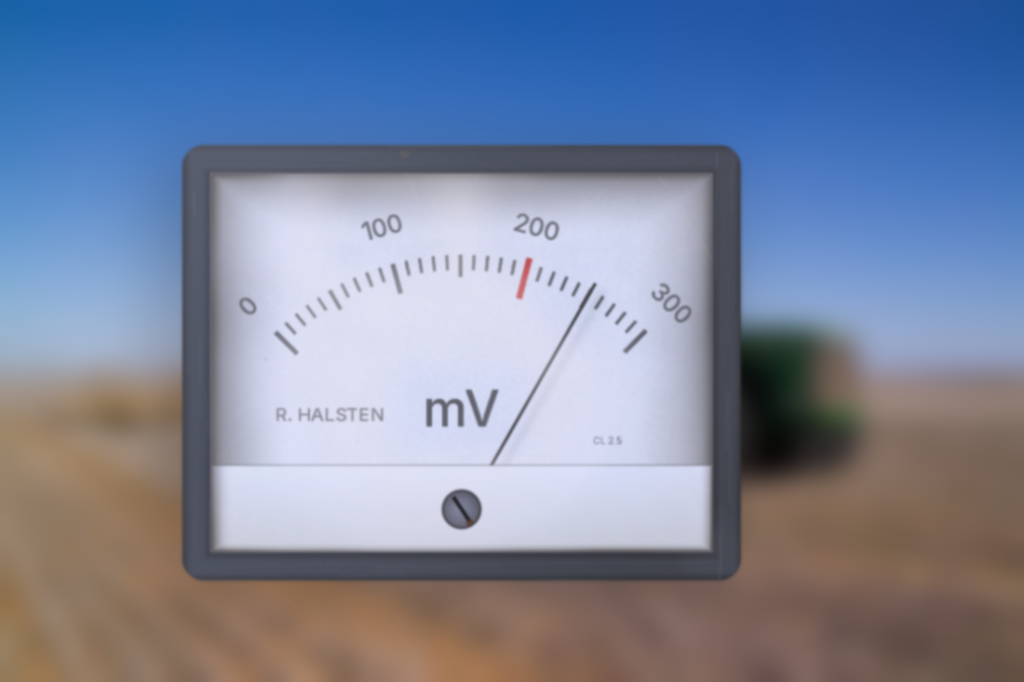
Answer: 250 mV
